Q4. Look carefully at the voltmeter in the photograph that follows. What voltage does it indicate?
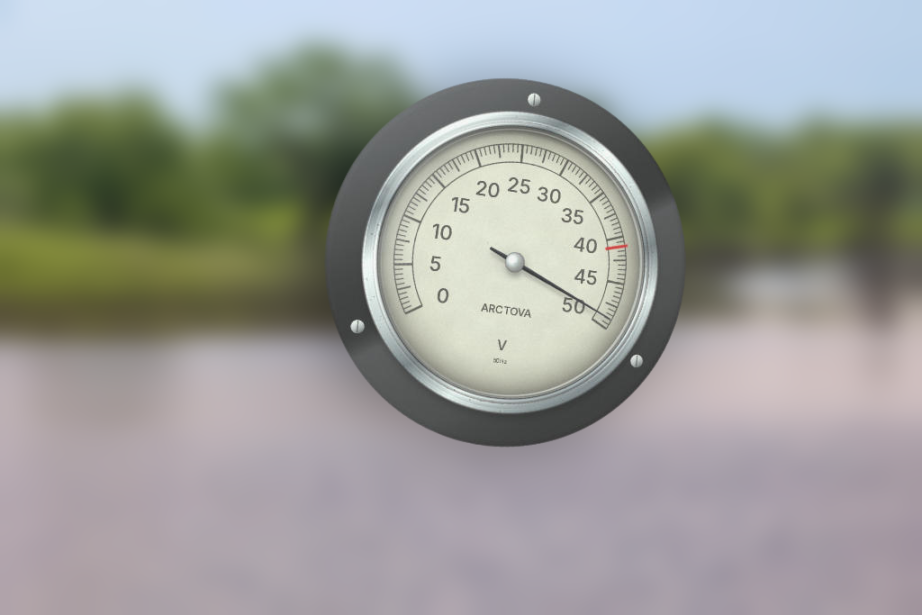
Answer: 49 V
